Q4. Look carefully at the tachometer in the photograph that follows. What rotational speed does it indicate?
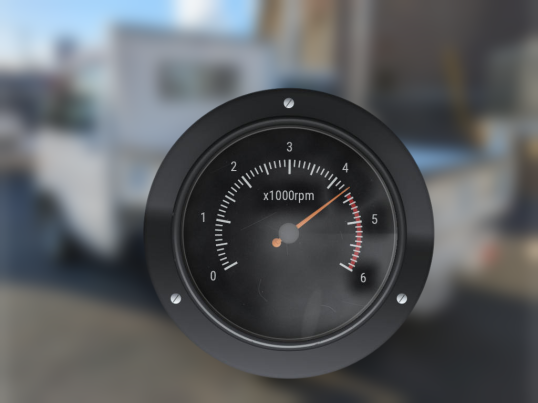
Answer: 4300 rpm
